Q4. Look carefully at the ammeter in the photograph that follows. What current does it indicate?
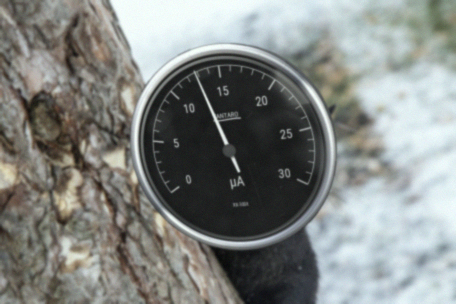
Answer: 13 µA
